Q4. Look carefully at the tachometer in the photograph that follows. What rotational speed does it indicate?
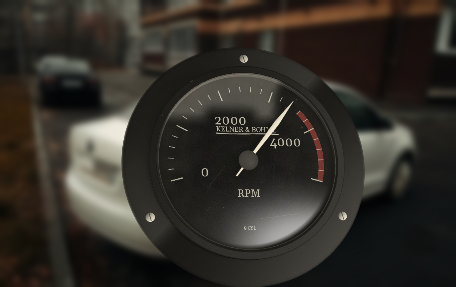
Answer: 3400 rpm
